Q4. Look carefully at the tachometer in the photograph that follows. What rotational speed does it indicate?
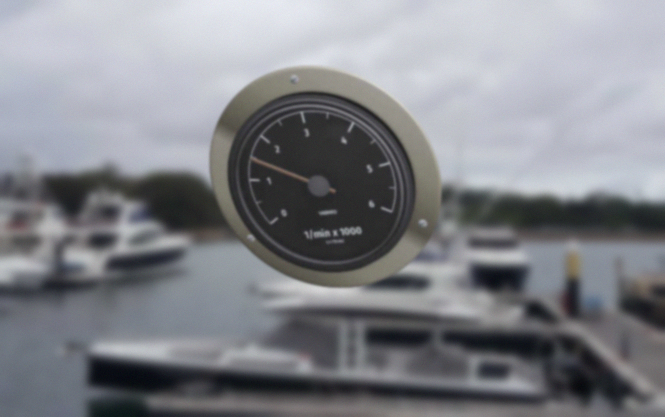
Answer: 1500 rpm
